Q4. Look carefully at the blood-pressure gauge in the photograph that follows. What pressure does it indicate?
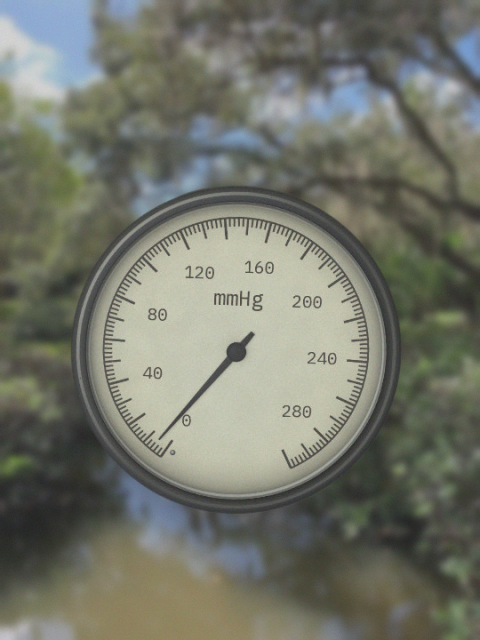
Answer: 6 mmHg
